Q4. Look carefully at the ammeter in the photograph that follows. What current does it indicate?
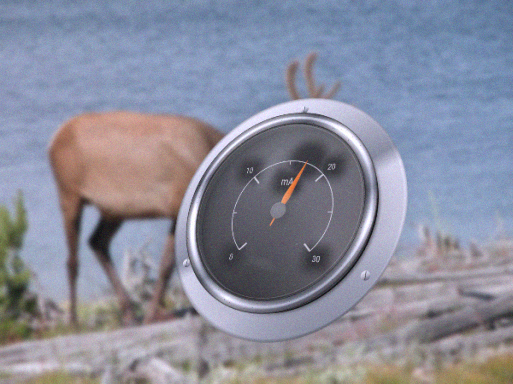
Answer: 17.5 mA
